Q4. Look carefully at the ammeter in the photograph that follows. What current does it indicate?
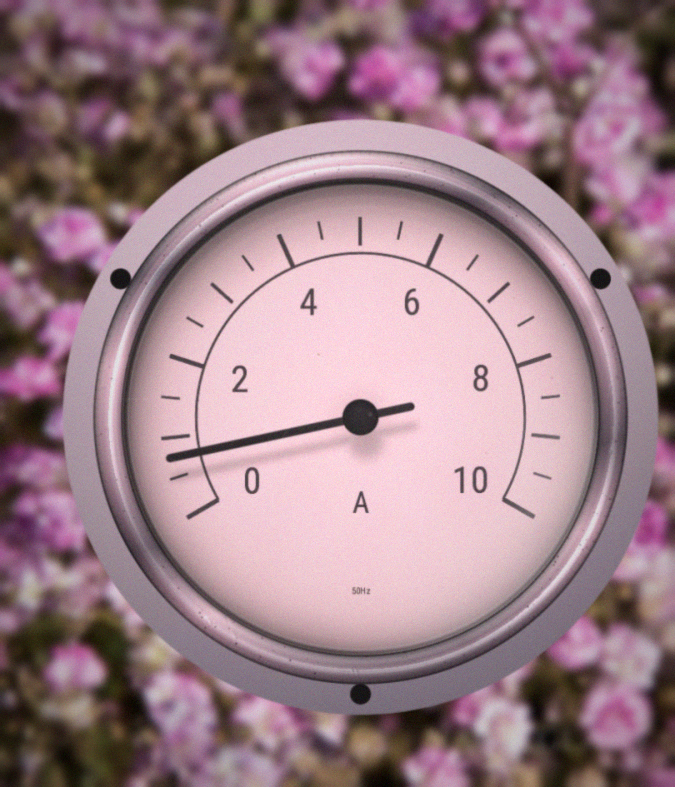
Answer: 0.75 A
